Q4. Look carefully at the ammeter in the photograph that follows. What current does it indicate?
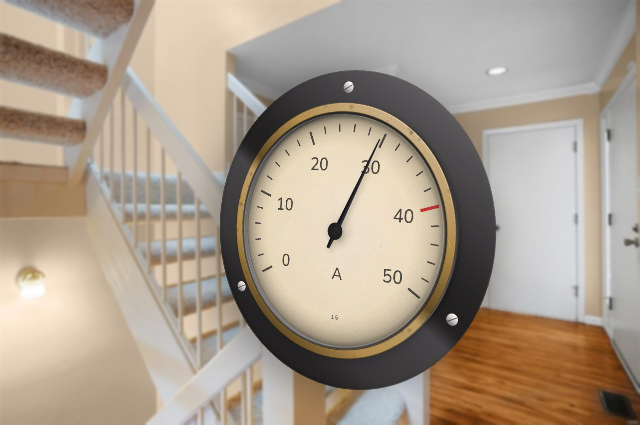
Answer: 30 A
